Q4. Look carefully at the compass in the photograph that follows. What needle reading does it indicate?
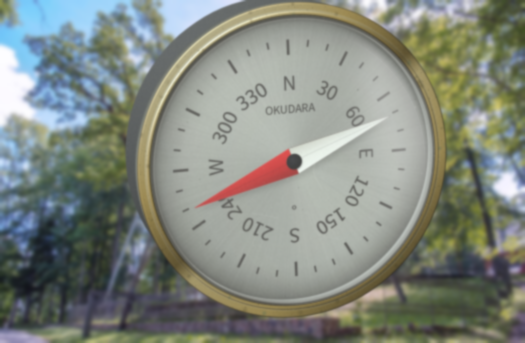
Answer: 250 °
